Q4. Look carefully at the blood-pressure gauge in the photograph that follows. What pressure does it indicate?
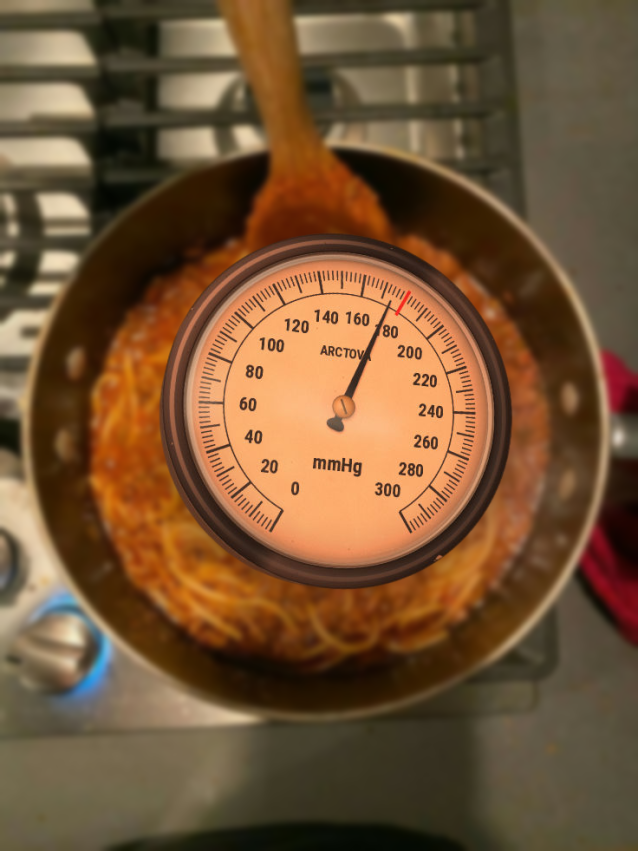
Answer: 174 mmHg
